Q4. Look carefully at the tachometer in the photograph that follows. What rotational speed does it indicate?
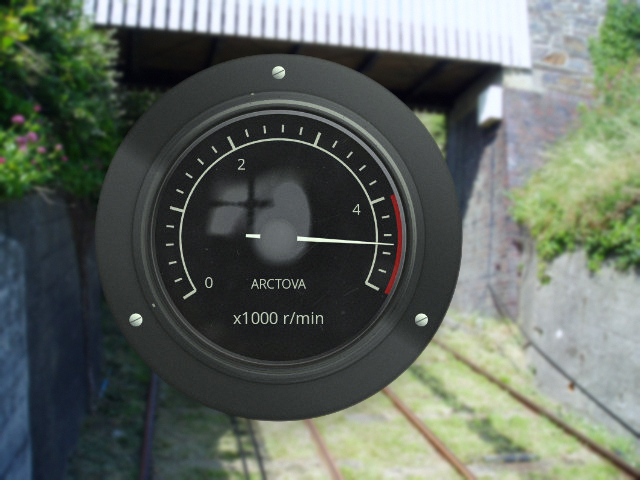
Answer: 4500 rpm
